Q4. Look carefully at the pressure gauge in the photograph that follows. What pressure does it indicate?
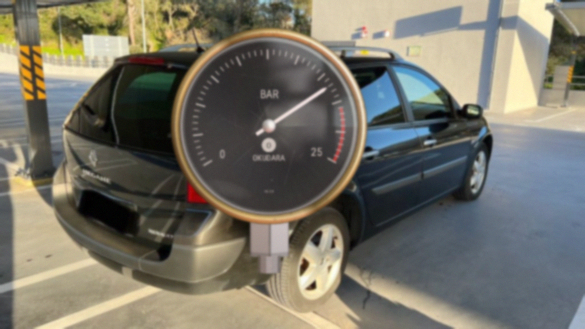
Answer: 18.5 bar
